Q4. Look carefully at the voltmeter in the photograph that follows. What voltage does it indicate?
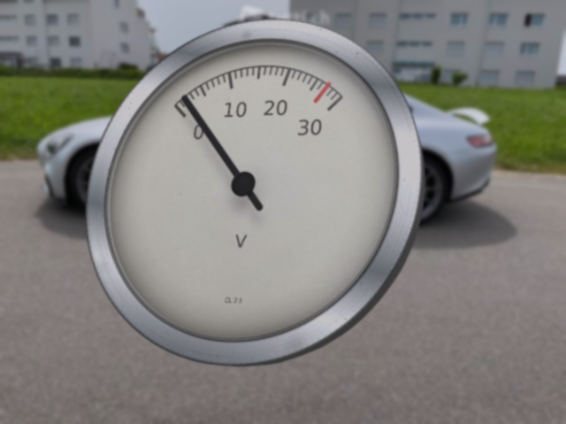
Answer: 2 V
